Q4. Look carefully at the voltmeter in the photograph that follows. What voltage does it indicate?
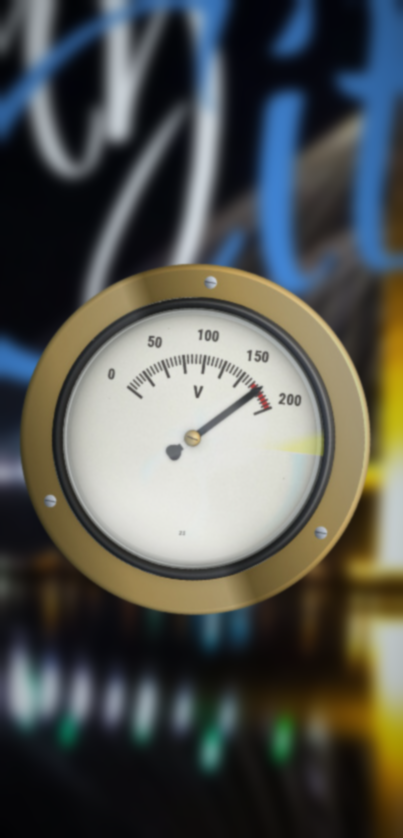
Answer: 175 V
